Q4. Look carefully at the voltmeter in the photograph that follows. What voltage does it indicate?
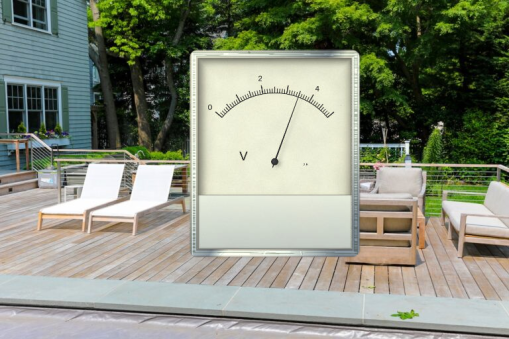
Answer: 3.5 V
